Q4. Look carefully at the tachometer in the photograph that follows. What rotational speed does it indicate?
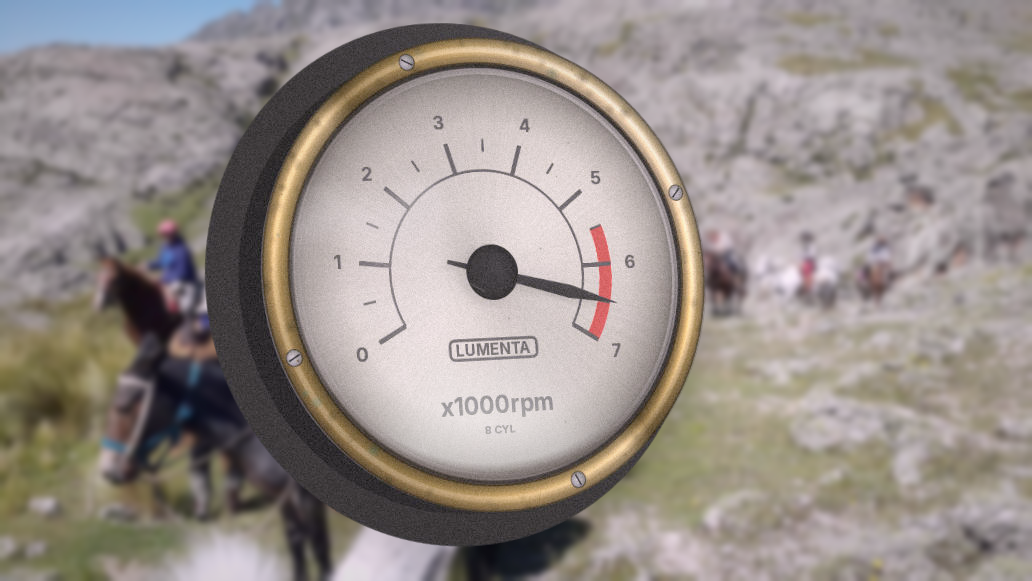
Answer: 6500 rpm
